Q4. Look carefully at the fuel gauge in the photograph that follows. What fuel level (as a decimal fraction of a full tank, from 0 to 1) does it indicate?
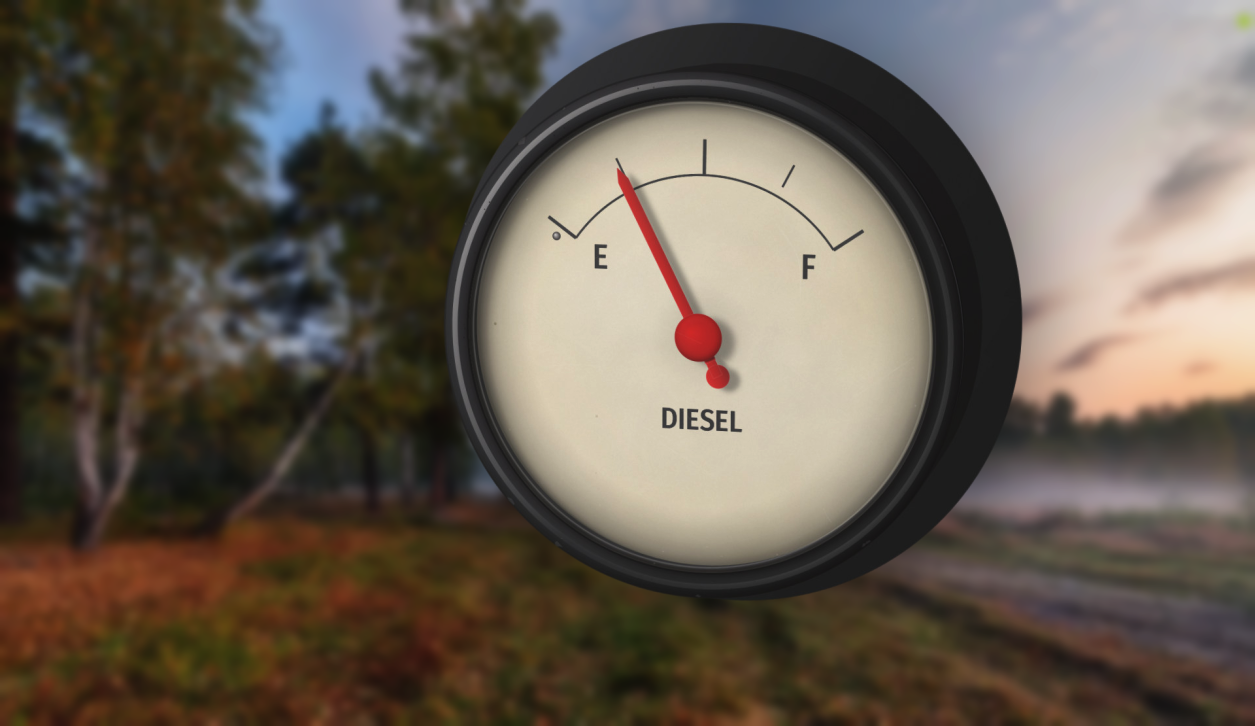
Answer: 0.25
